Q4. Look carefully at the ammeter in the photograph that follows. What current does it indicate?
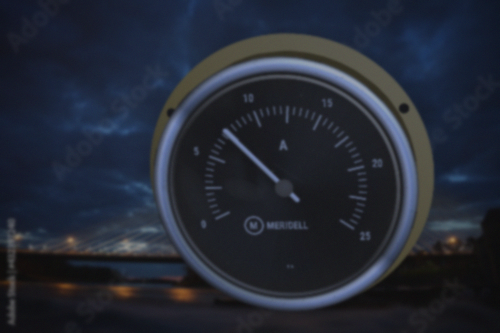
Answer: 7.5 A
